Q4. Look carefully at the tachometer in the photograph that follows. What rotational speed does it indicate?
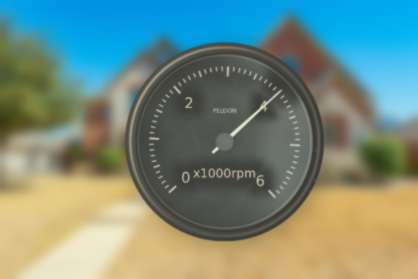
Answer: 4000 rpm
